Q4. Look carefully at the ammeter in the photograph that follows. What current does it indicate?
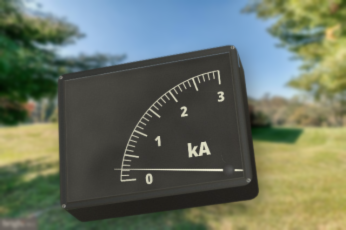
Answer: 0.2 kA
